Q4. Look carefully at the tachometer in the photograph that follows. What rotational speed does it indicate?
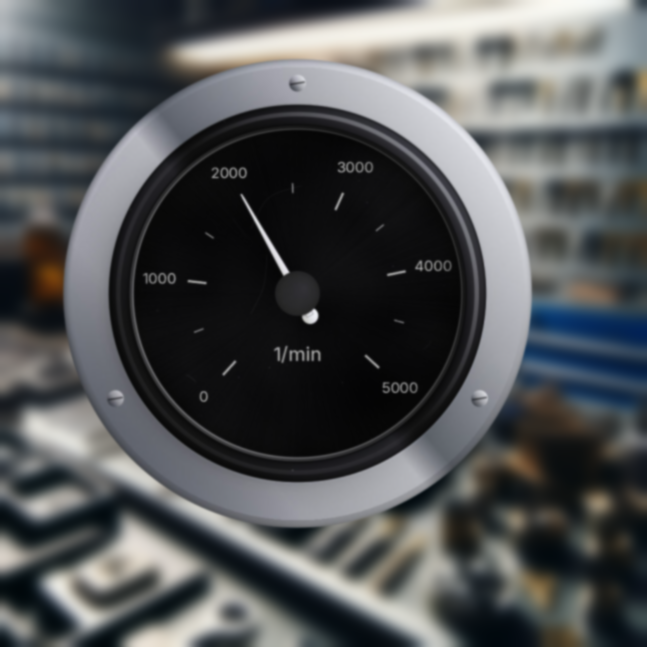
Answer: 2000 rpm
